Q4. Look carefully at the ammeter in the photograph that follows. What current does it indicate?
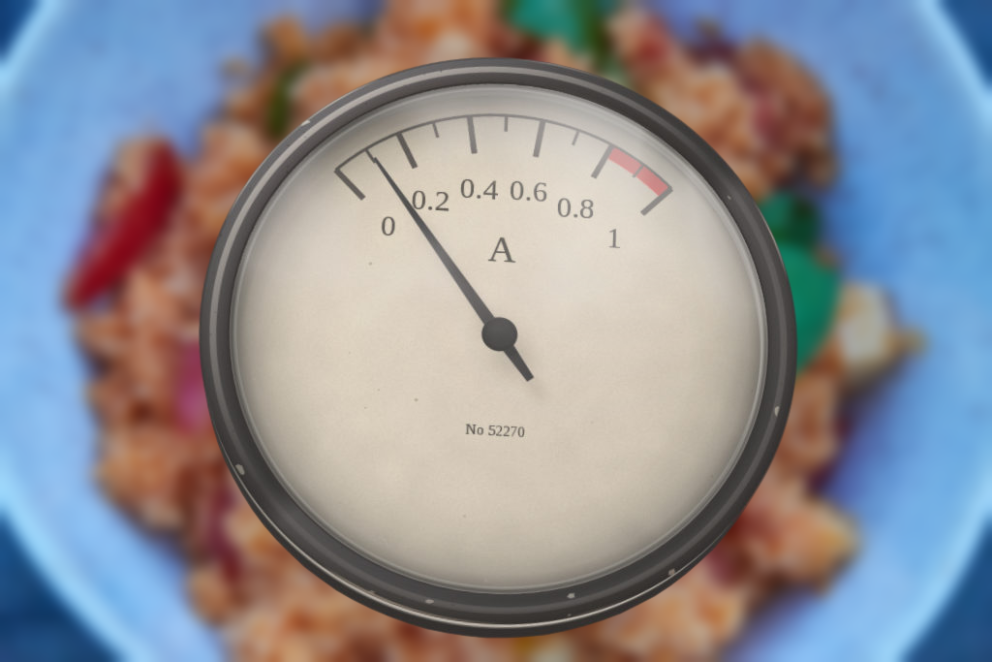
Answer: 0.1 A
